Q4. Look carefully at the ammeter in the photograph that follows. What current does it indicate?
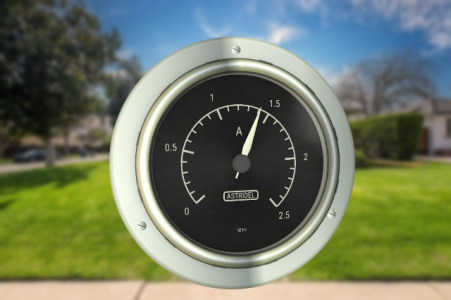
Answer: 1.4 A
